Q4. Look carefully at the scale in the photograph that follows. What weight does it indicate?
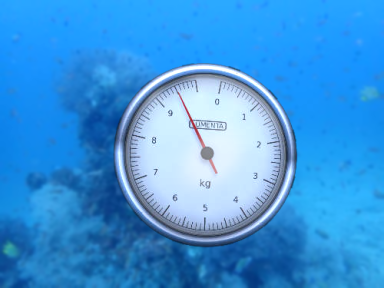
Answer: 9.5 kg
